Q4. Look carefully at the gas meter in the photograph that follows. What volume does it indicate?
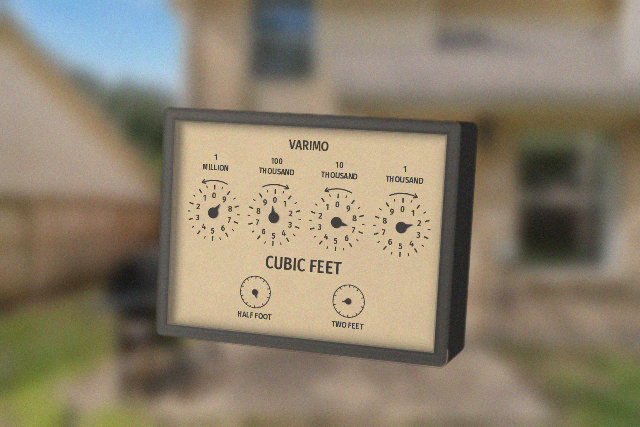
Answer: 897200 ft³
